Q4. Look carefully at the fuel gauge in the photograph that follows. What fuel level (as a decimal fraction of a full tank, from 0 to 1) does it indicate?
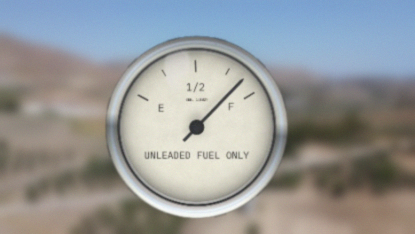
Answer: 0.875
